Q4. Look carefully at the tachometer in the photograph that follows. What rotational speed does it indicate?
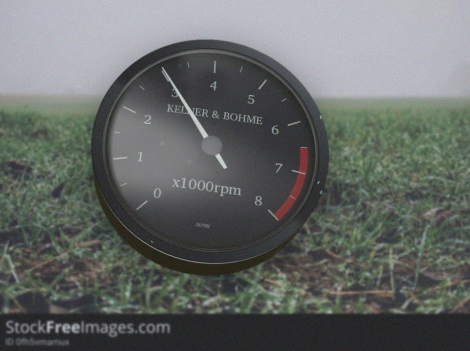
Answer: 3000 rpm
